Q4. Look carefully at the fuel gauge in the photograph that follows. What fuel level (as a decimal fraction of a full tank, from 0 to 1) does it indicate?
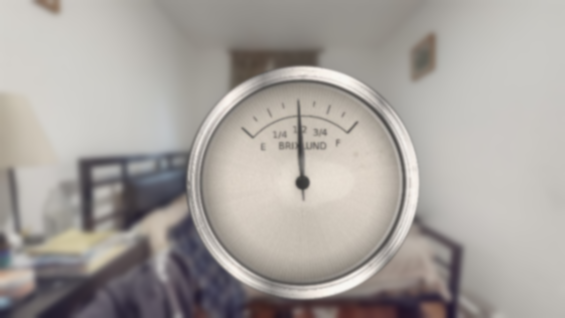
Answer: 0.5
